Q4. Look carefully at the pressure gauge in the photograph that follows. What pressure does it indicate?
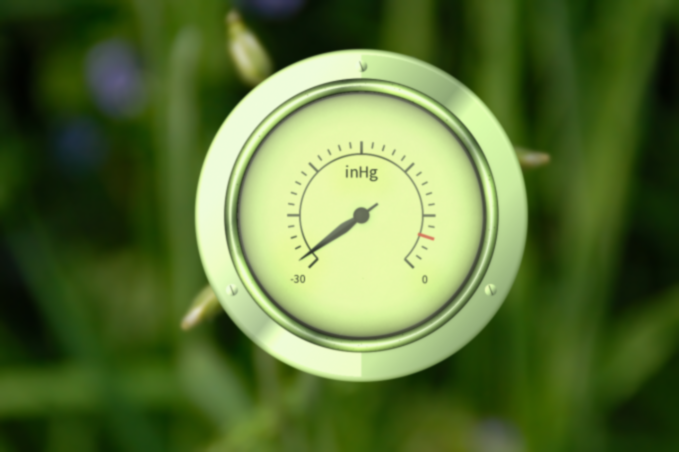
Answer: -29 inHg
